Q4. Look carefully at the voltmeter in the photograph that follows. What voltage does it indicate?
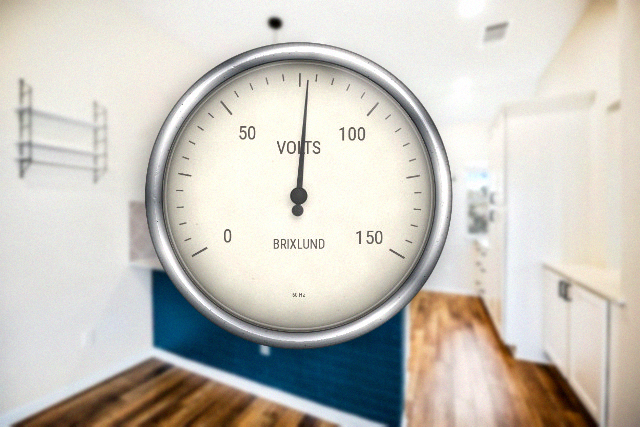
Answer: 77.5 V
